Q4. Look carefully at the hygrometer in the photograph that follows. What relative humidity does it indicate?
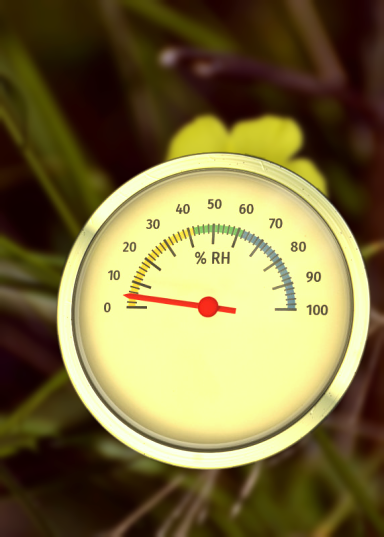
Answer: 4 %
